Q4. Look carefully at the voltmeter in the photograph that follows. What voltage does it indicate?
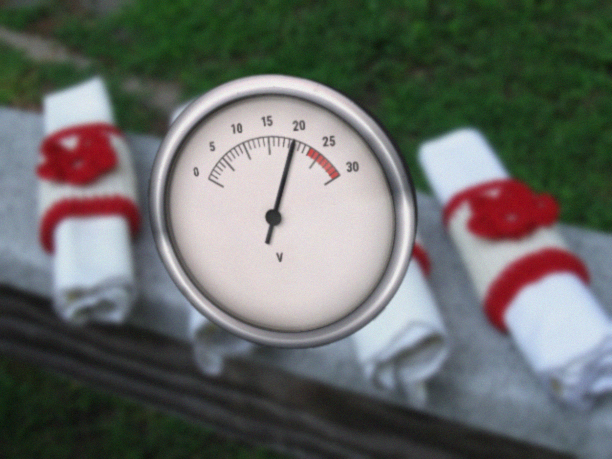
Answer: 20 V
